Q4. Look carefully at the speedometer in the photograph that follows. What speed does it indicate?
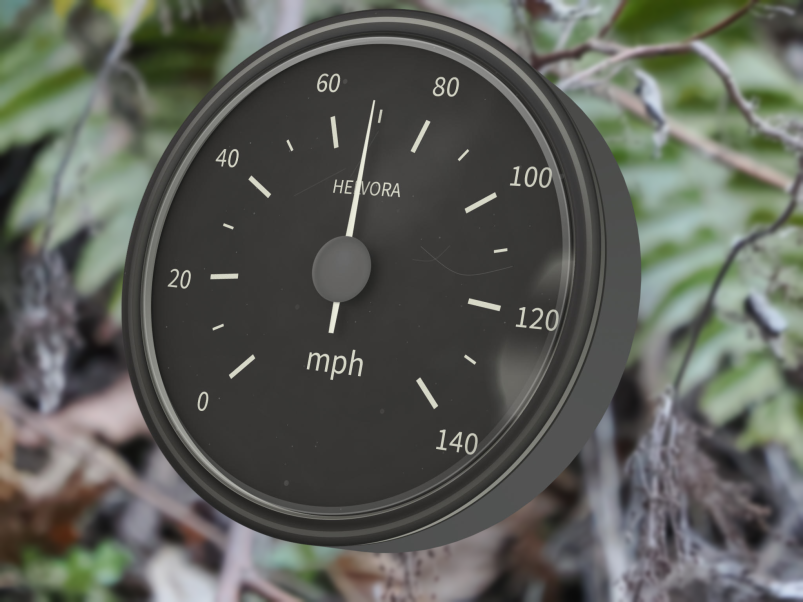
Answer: 70 mph
